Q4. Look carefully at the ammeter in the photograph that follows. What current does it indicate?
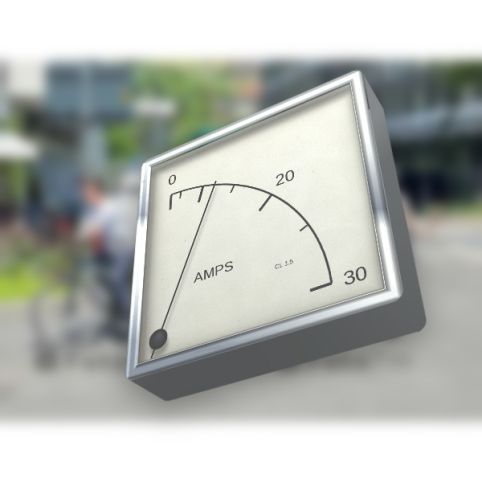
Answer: 12.5 A
